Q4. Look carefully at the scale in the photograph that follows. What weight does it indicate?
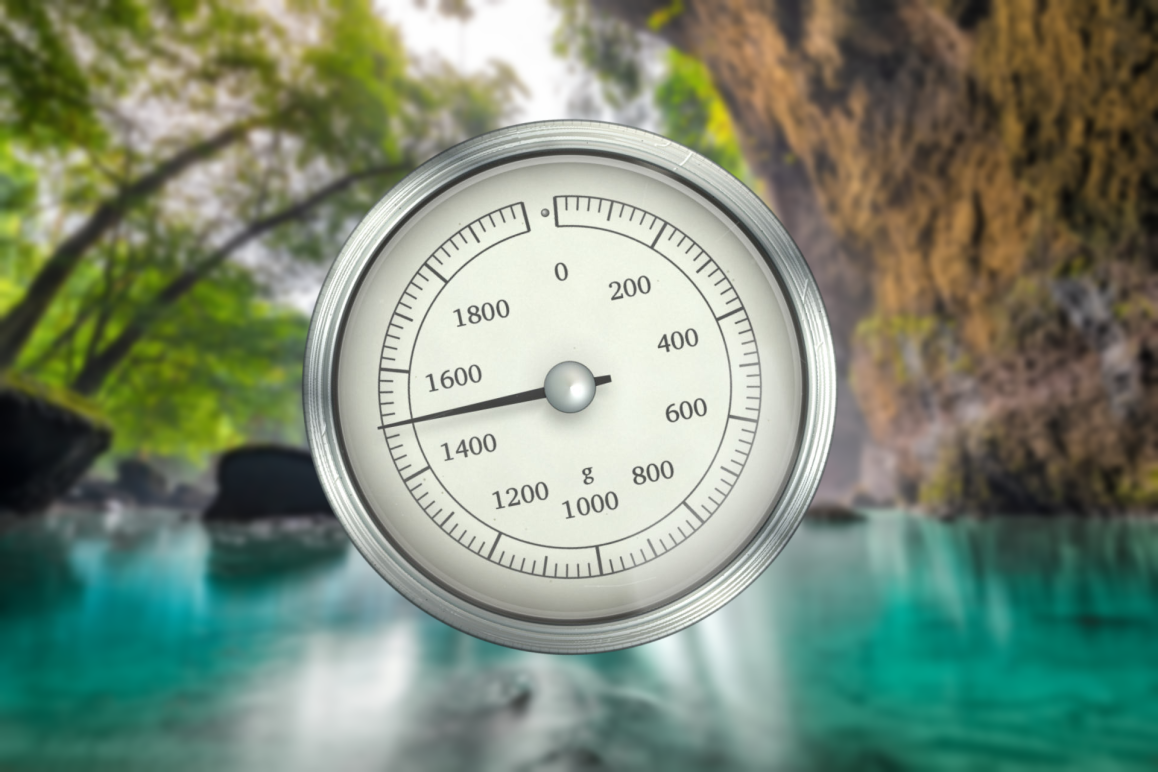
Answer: 1500 g
